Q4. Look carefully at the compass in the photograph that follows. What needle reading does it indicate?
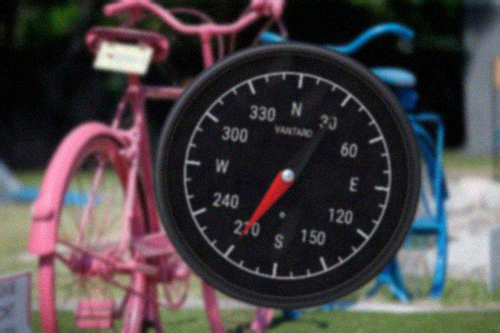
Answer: 210 °
